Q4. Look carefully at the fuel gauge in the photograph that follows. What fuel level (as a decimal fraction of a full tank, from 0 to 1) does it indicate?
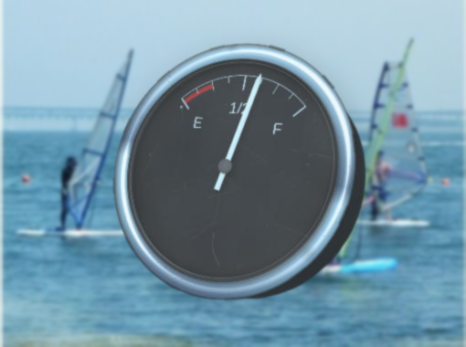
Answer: 0.625
